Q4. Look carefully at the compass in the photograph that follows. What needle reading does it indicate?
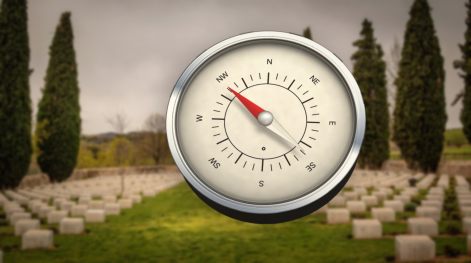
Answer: 310 °
